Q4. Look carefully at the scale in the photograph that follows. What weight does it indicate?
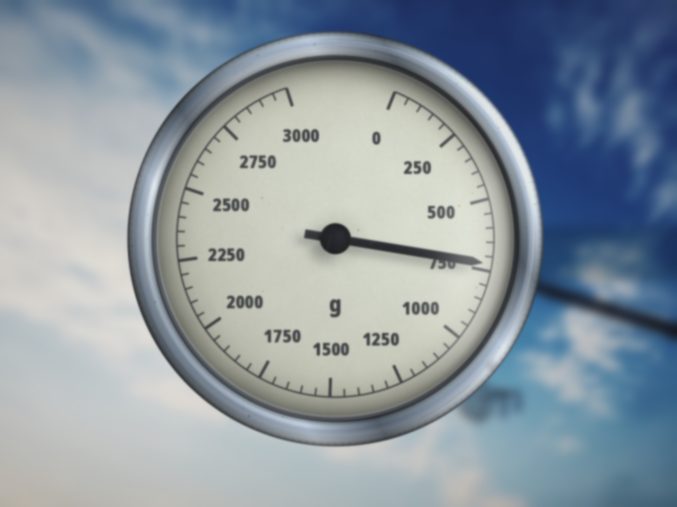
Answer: 725 g
